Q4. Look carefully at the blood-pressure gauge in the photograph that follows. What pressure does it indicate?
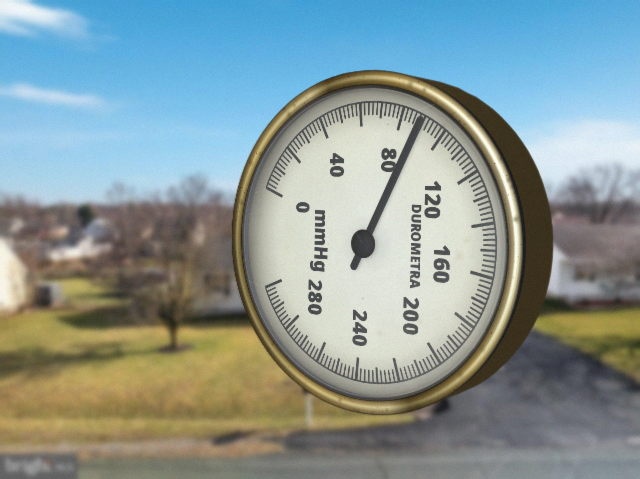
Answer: 90 mmHg
